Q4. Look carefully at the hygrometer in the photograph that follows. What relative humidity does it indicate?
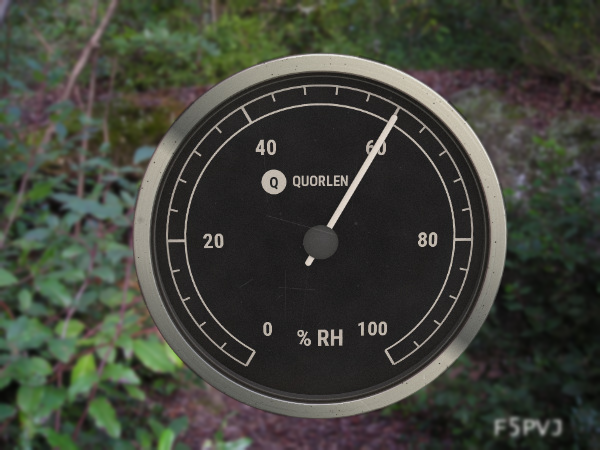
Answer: 60 %
